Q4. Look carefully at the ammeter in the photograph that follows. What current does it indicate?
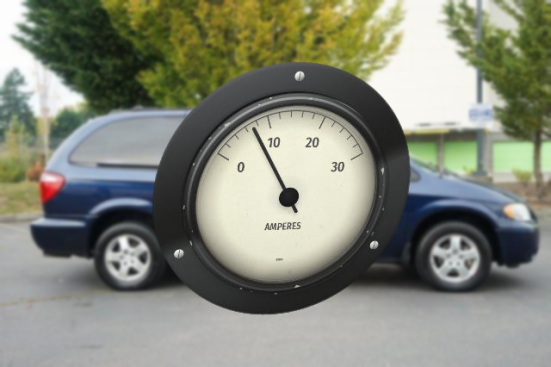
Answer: 7 A
